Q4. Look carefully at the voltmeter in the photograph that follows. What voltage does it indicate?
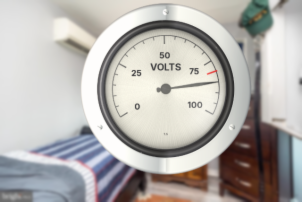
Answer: 85 V
